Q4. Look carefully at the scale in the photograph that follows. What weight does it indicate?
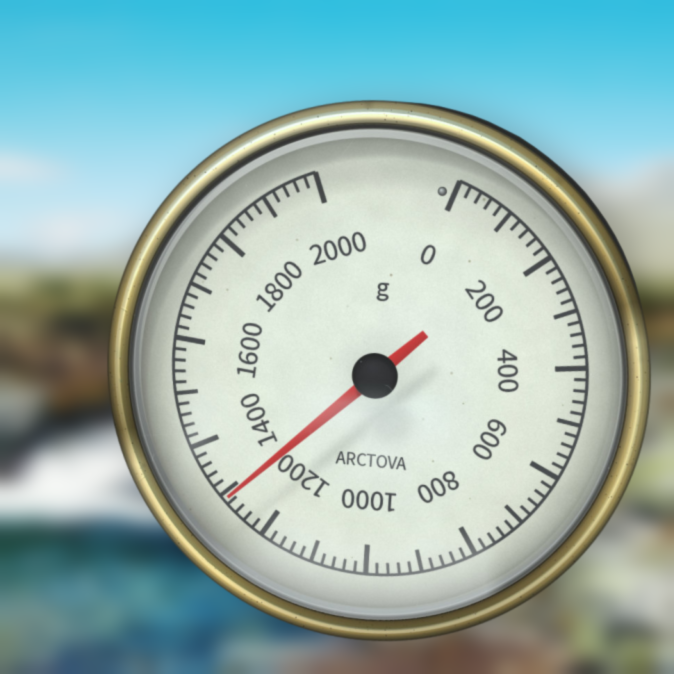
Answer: 1290 g
